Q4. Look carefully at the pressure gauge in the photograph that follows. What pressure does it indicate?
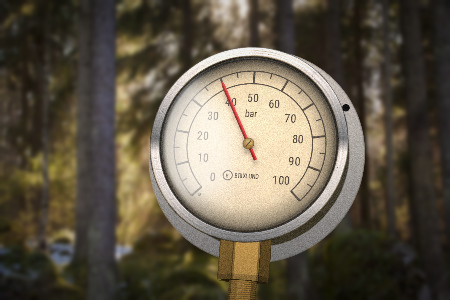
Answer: 40 bar
